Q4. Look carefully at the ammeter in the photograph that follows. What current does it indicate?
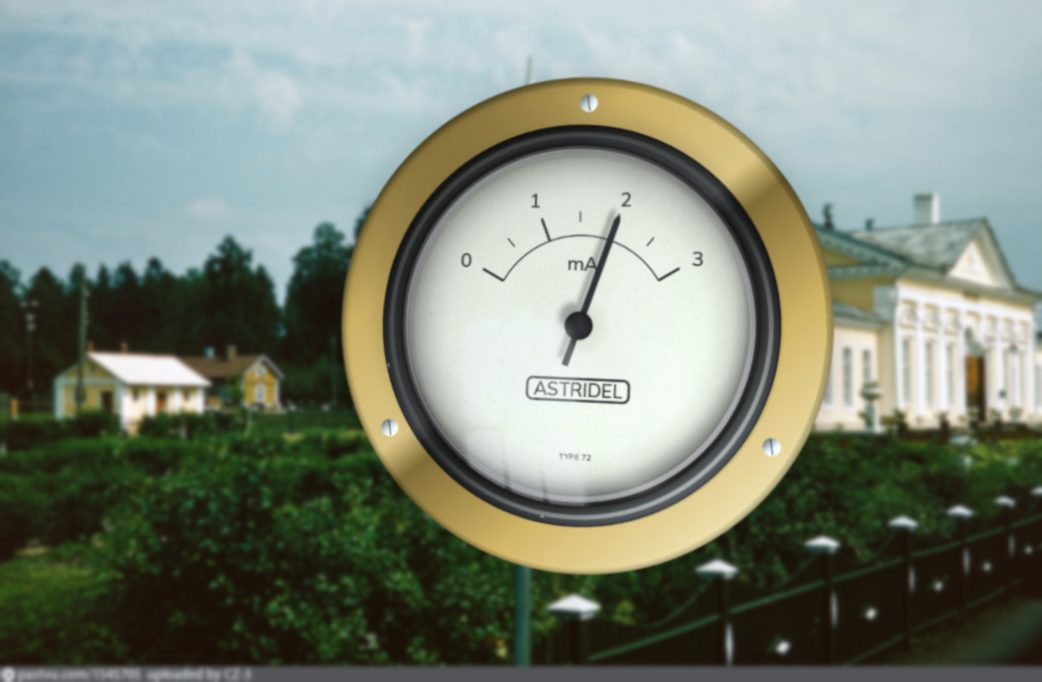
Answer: 2 mA
